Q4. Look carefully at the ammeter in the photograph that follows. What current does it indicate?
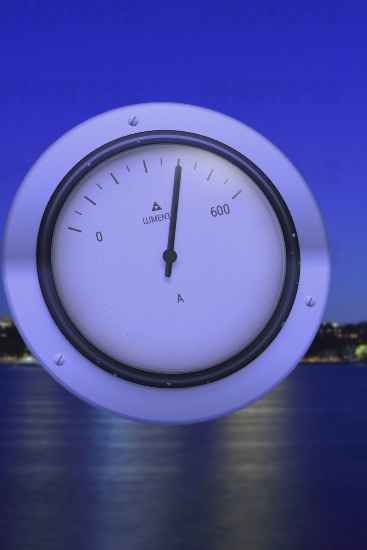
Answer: 400 A
